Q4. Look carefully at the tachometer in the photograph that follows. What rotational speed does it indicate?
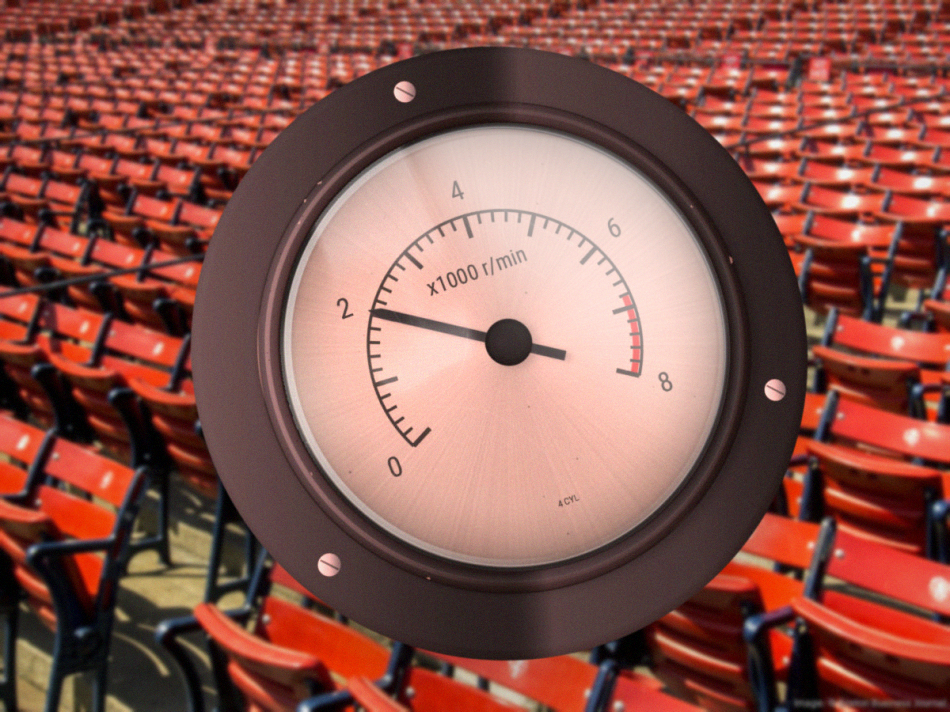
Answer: 2000 rpm
